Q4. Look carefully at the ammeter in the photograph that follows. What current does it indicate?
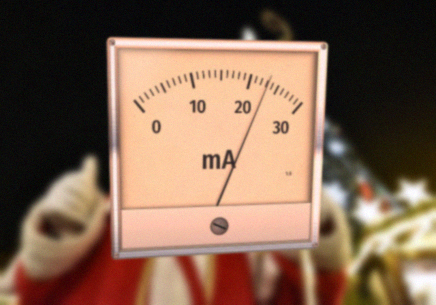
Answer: 23 mA
